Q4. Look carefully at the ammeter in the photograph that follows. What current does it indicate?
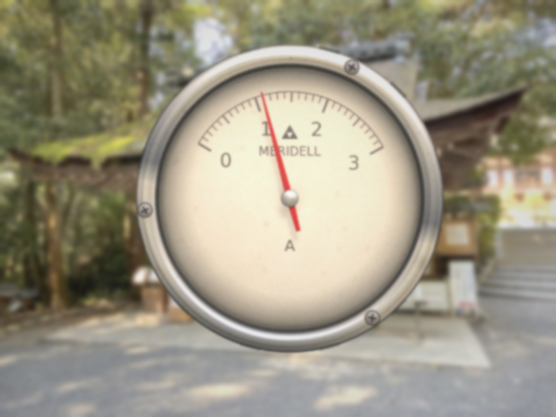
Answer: 1.1 A
